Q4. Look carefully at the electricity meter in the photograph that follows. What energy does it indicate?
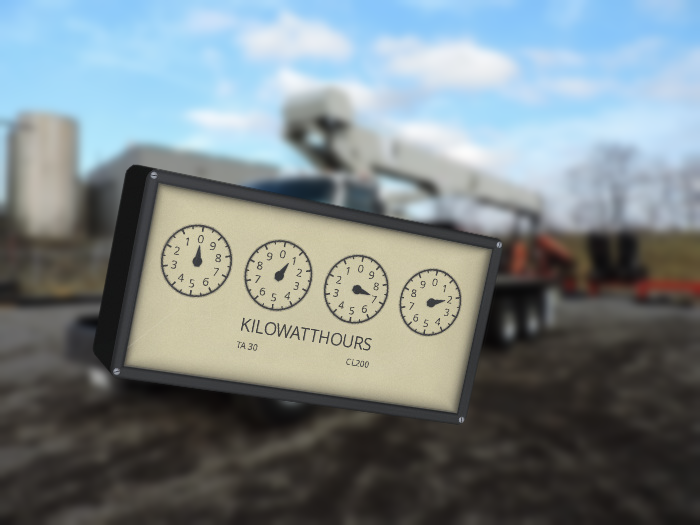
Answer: 72 kWh
